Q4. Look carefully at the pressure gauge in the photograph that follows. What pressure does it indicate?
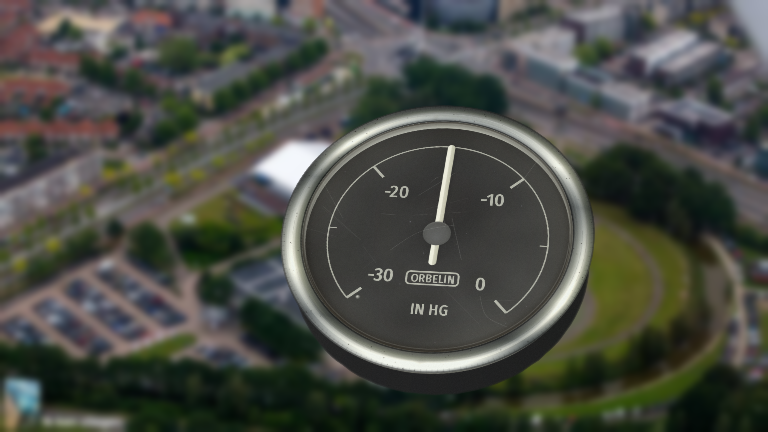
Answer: -15 inHg
